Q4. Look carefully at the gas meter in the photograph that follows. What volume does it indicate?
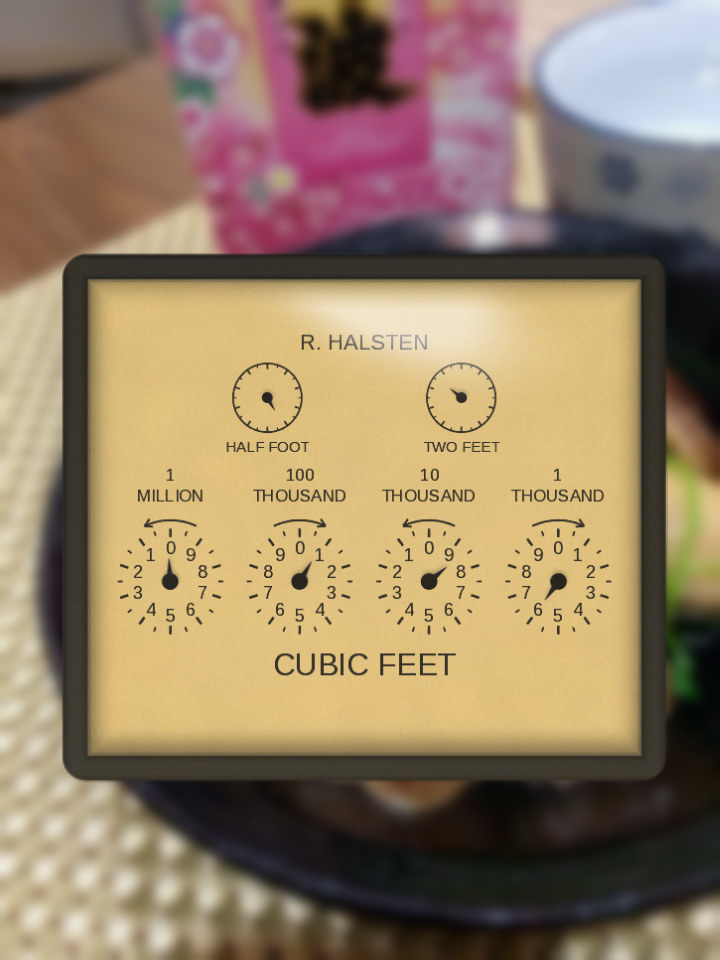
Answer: 8600 ft³
